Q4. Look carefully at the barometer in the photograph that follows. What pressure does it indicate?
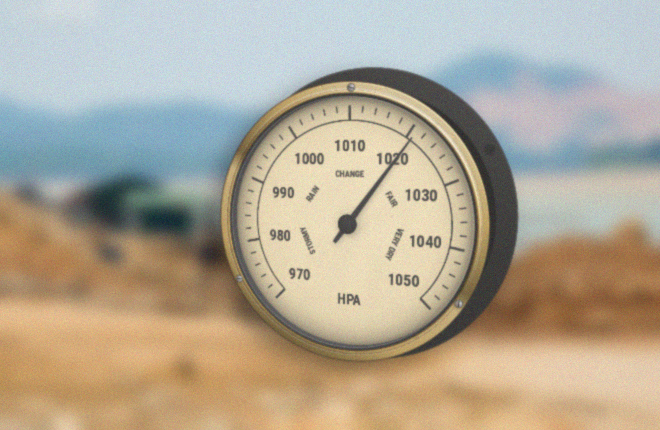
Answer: 1021 hPa
